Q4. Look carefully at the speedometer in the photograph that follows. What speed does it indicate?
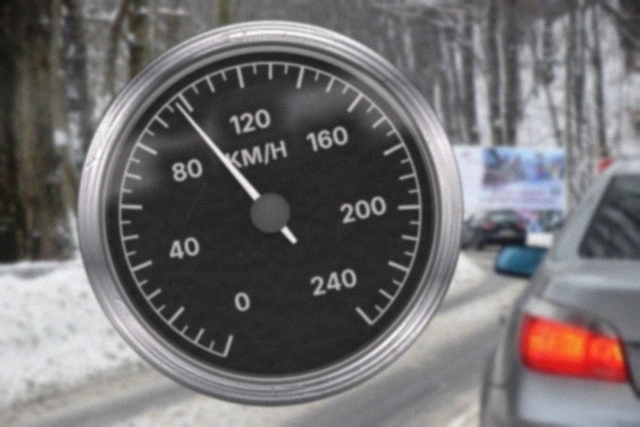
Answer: 97.5 km/h
